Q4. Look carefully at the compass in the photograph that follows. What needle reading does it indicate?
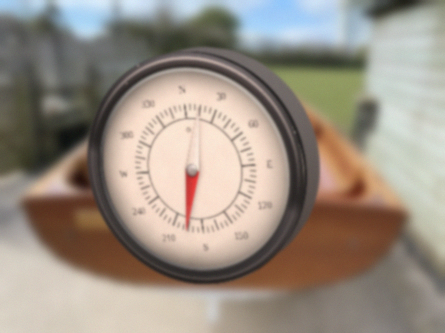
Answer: 195 °
